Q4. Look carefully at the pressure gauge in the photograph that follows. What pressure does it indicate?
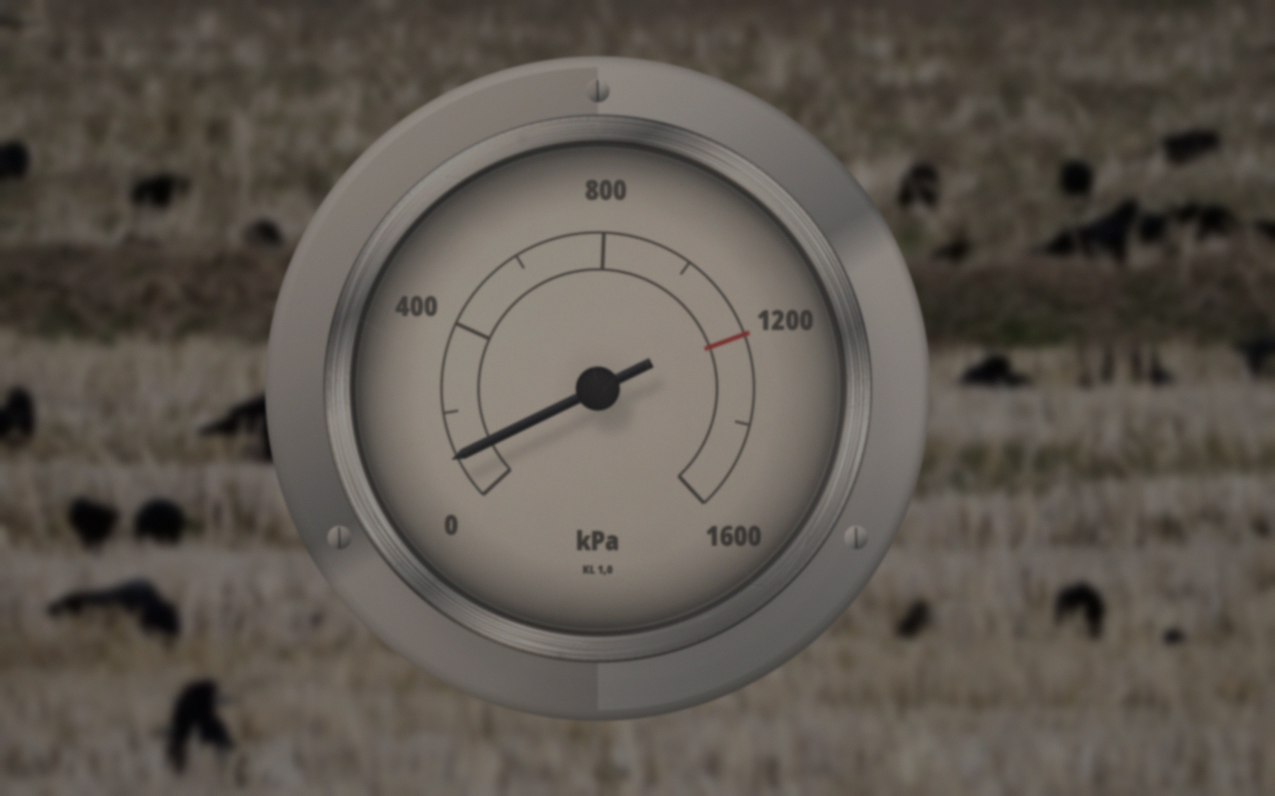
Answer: 100 kPa
